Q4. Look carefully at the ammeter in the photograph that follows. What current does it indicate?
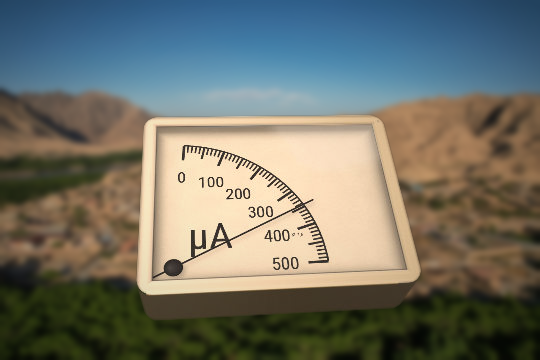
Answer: 350 µA
